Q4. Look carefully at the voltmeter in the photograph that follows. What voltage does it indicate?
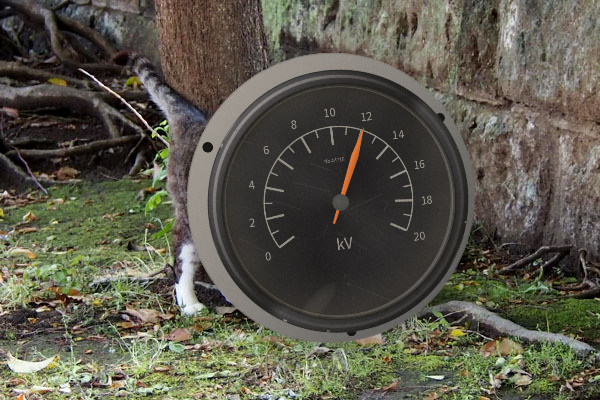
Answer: 12 kV
